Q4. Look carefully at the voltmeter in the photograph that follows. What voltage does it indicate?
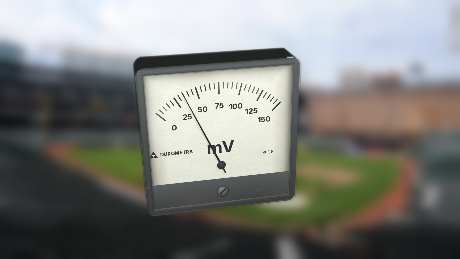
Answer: 35 mV
